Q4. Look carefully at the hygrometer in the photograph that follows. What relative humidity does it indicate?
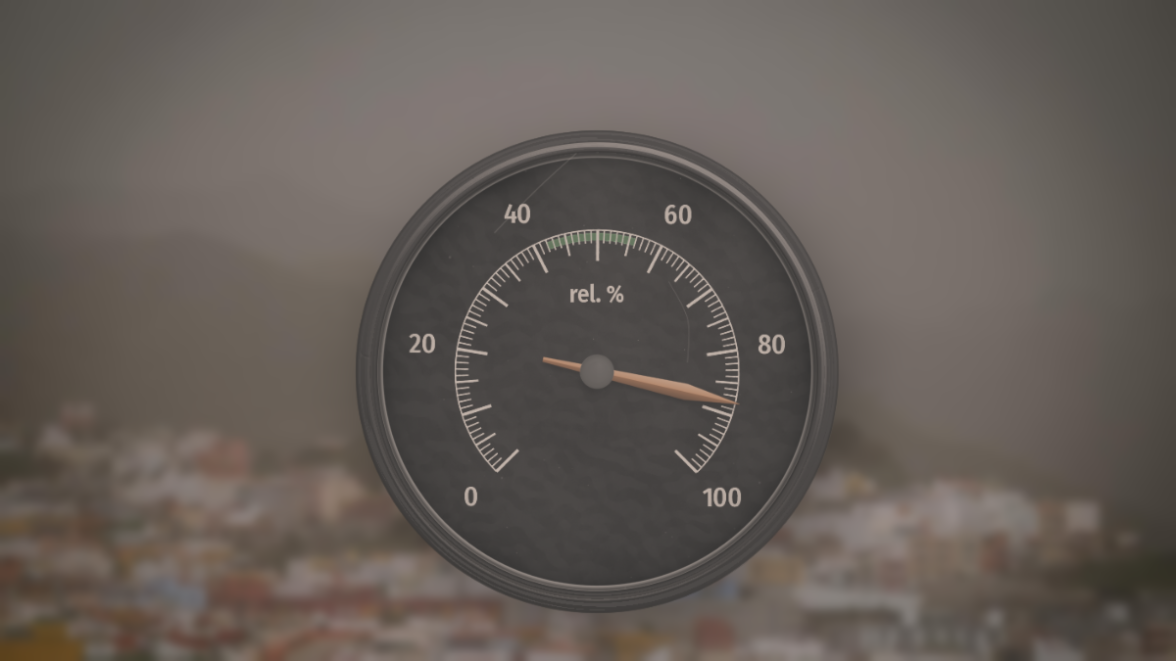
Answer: 88 %
